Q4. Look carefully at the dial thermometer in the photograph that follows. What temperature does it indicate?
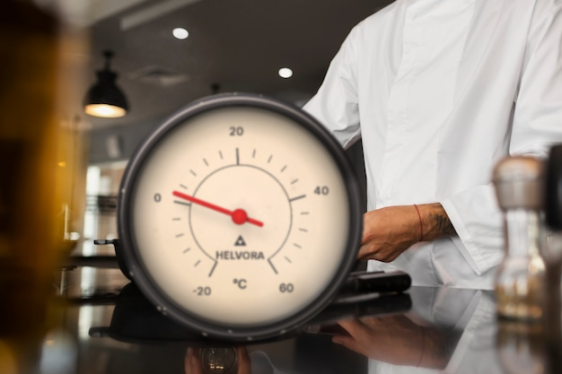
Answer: 2 °C
